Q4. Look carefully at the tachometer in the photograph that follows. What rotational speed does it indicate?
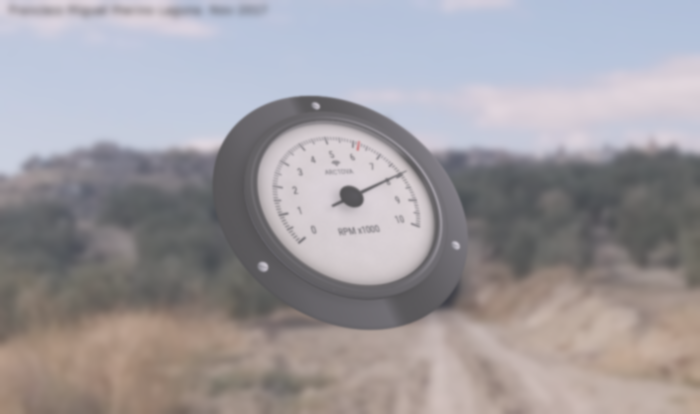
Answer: 8000 rpm
